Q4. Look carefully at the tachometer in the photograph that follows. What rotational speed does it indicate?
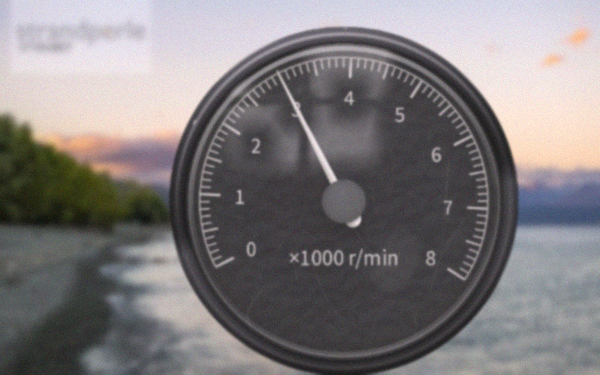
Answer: 3000 rpm
